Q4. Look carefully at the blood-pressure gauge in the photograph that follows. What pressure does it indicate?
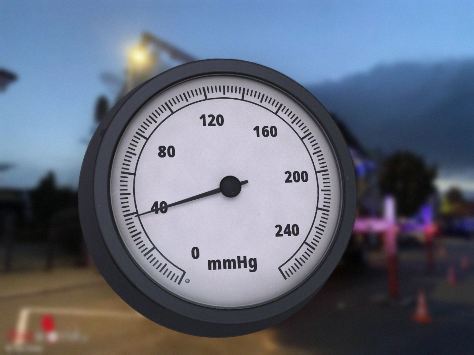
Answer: 38 mmHg
